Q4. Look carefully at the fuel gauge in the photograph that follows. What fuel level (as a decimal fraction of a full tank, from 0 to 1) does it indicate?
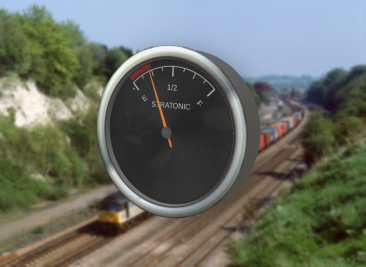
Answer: 0.25
